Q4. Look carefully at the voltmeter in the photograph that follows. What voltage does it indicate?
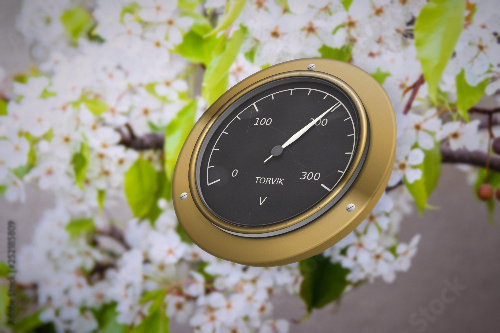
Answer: 200 V
